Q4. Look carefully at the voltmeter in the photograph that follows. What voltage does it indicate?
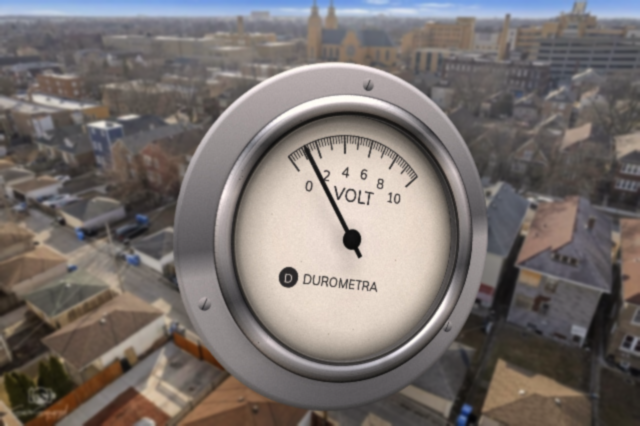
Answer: 1 V
